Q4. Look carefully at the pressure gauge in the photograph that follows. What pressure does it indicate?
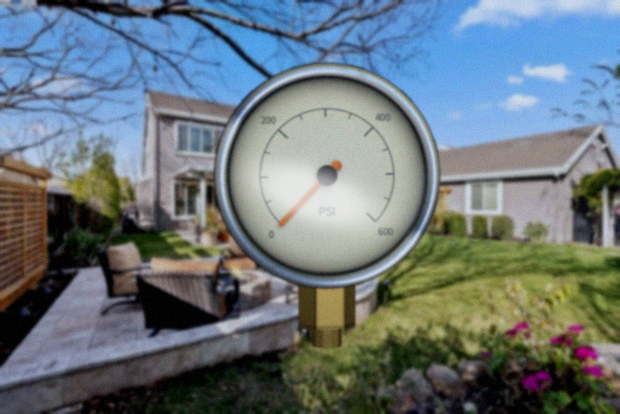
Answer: 0 psi
